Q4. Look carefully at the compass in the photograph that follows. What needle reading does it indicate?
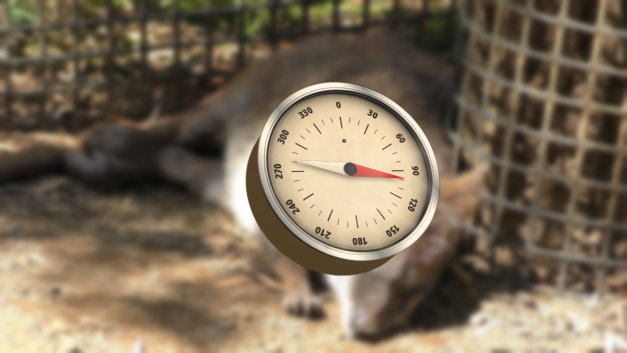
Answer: 100 °
